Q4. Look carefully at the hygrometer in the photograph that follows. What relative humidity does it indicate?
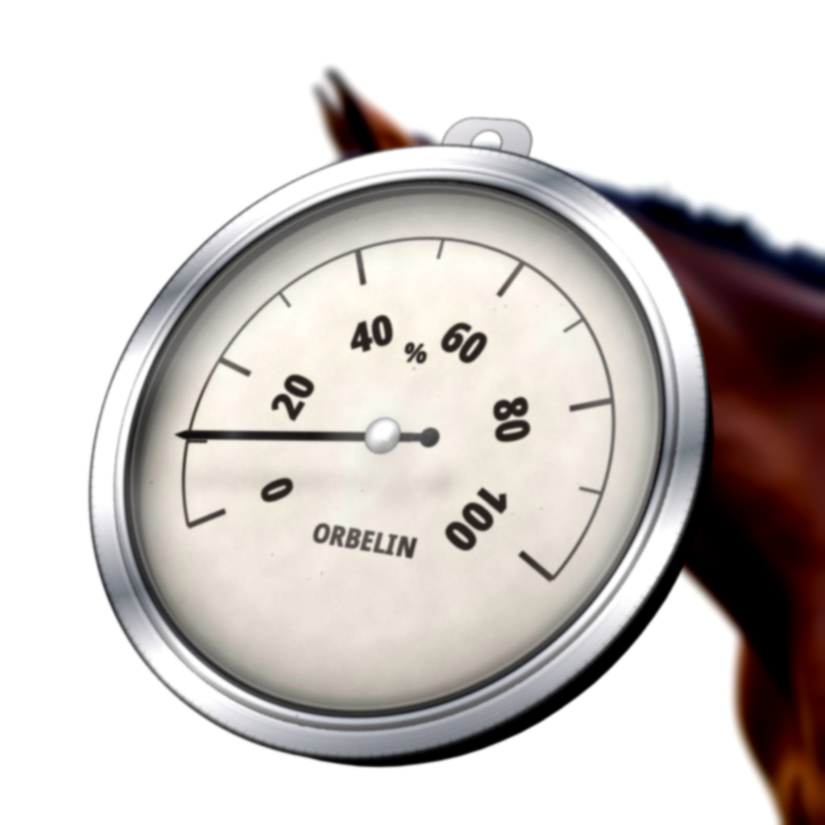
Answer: 10 %
